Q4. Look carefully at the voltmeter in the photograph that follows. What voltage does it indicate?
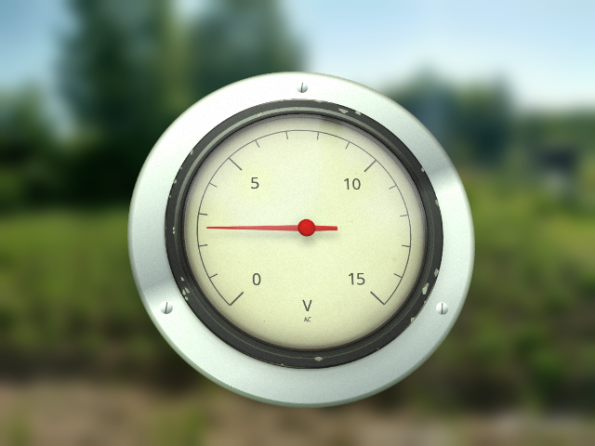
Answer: 2.5 V
